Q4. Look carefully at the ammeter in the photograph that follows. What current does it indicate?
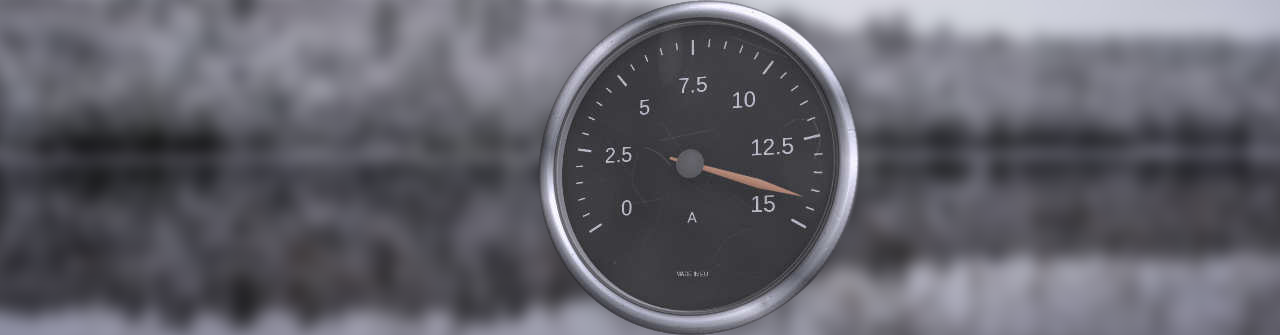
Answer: 14.25 A
